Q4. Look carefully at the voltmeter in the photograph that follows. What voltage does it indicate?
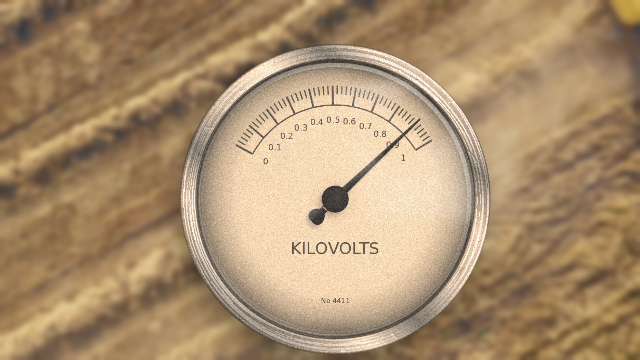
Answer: 0.9 kV
